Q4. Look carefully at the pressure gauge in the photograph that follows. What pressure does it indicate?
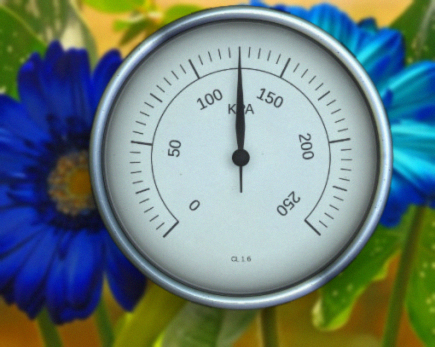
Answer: 125 kPa
